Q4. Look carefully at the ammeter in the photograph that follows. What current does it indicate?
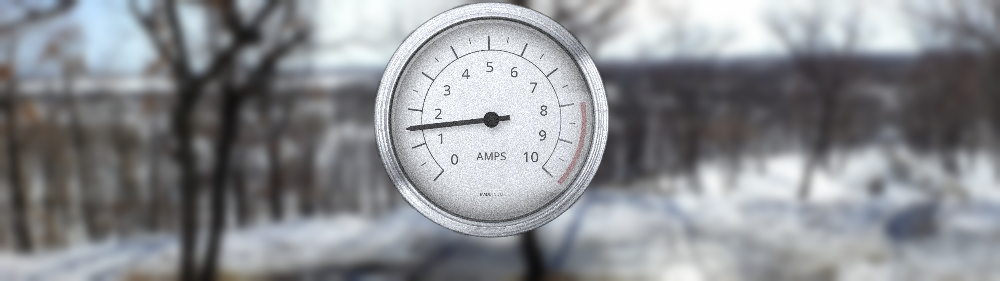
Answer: 1.5 A
